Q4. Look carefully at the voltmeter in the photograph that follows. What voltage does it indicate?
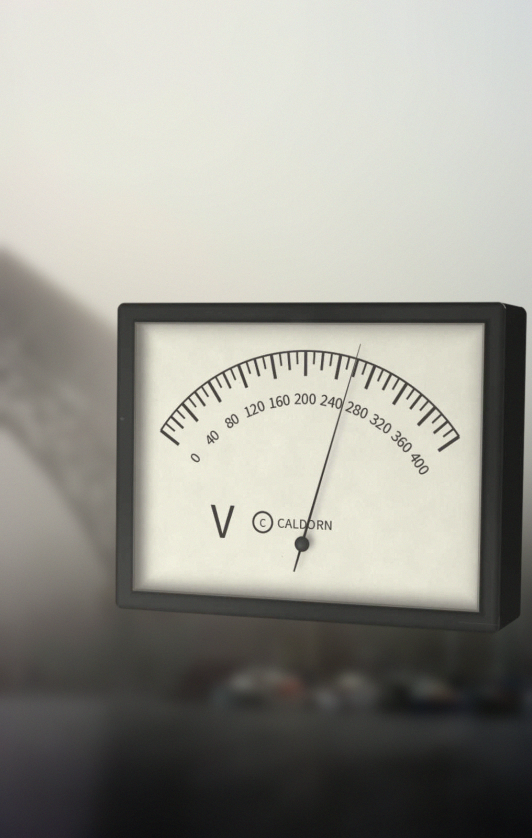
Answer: 260 V
